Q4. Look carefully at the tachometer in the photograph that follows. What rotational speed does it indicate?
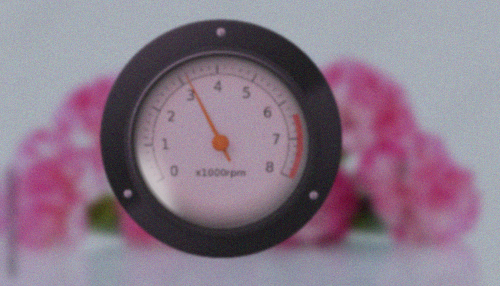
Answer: 3200 rpm
